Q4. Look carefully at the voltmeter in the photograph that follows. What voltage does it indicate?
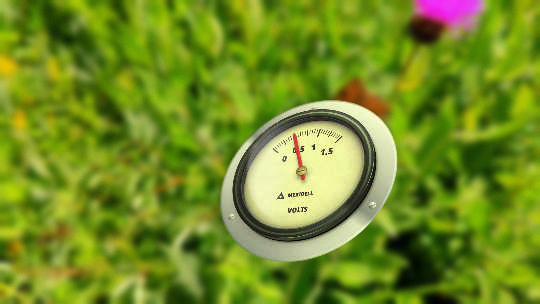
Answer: 0.5 V
